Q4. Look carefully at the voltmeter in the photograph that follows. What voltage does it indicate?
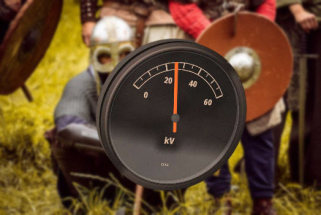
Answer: 25 kV
